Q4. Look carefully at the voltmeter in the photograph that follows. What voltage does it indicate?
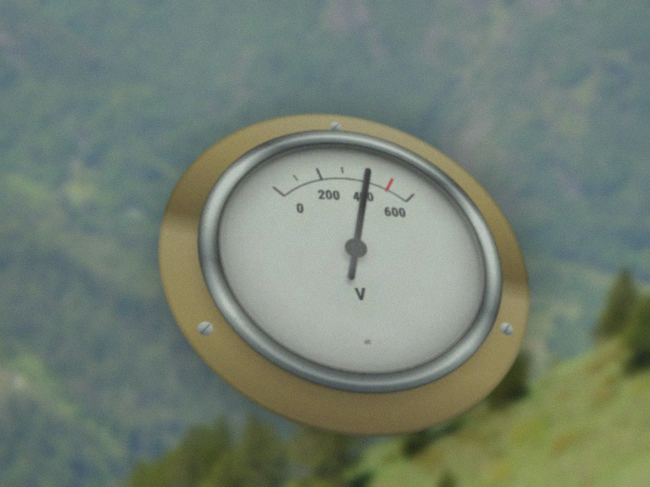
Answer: 400 V
